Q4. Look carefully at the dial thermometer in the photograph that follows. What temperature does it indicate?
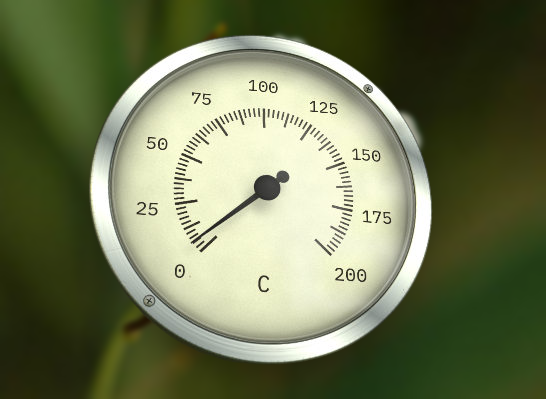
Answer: 5 °C
